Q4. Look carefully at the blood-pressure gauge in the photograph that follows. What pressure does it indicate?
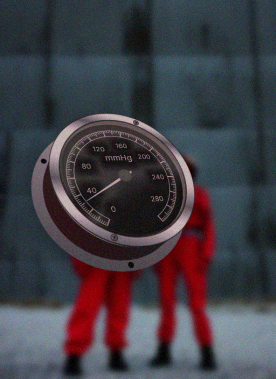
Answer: 30 mmHg
